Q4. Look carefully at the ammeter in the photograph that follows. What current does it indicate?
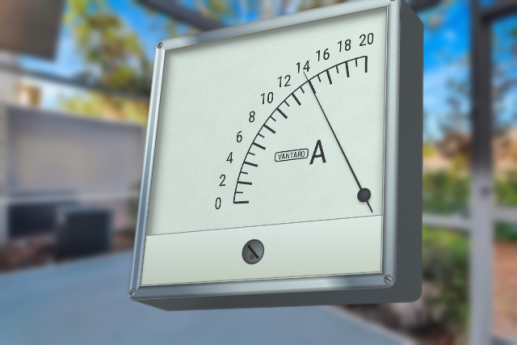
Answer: 14 A
